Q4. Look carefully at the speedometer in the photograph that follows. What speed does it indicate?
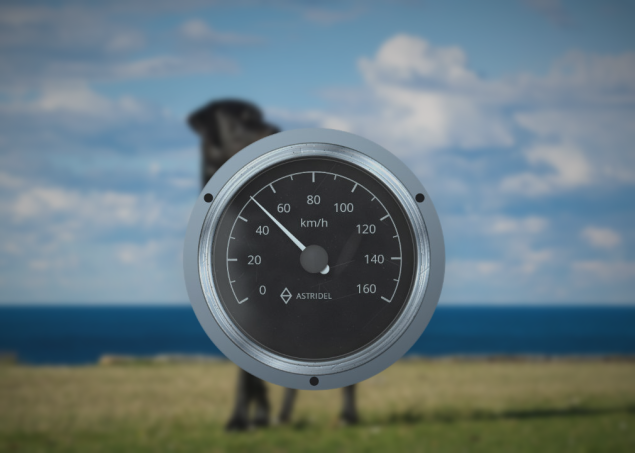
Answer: 50 km/h
